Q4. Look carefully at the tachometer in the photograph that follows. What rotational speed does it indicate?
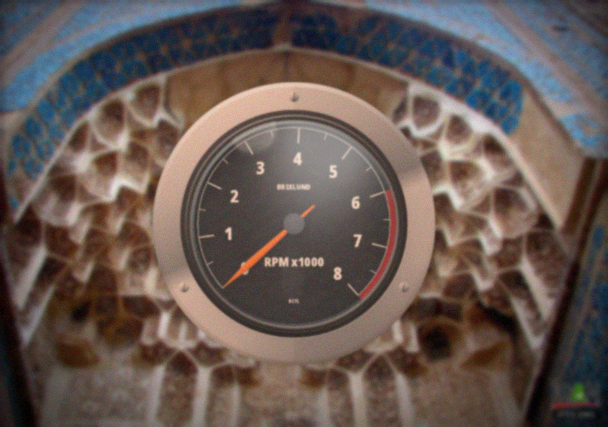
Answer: 0 rpm
